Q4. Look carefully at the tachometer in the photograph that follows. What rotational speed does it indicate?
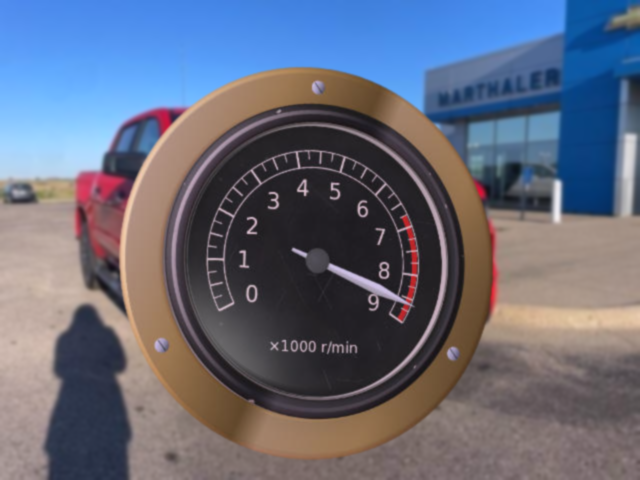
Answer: 8625 rpm
